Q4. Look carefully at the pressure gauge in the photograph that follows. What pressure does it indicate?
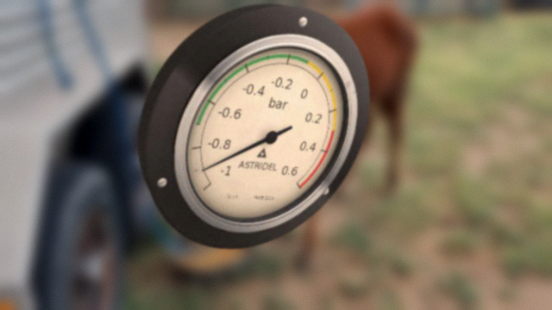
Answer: -0.9 bar
